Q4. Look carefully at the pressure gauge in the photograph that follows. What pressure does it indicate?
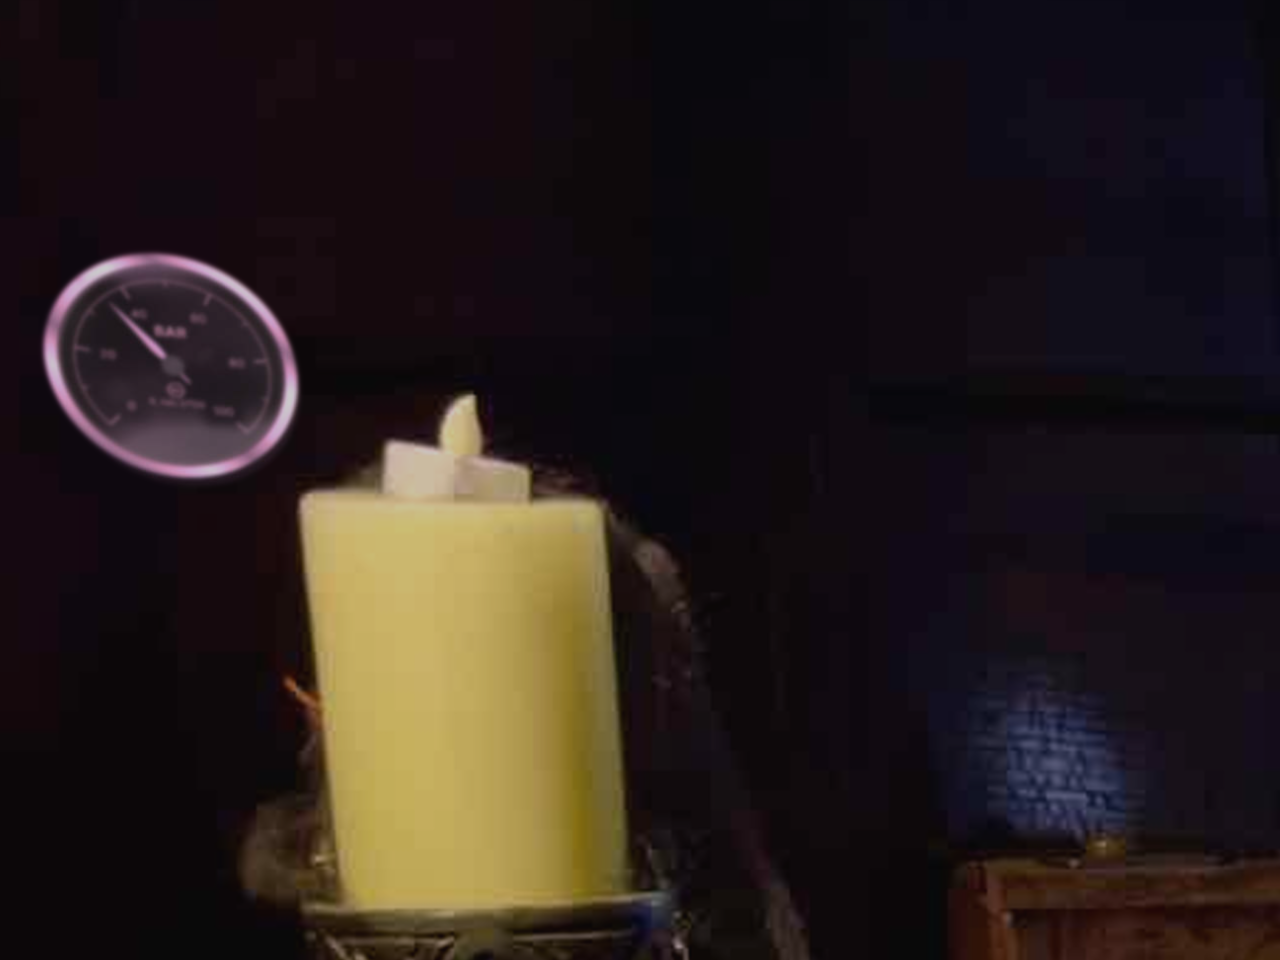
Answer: 35 bar
